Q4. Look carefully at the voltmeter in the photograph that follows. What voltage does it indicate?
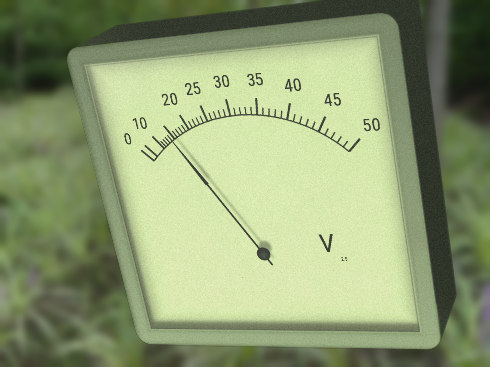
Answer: 15 V
